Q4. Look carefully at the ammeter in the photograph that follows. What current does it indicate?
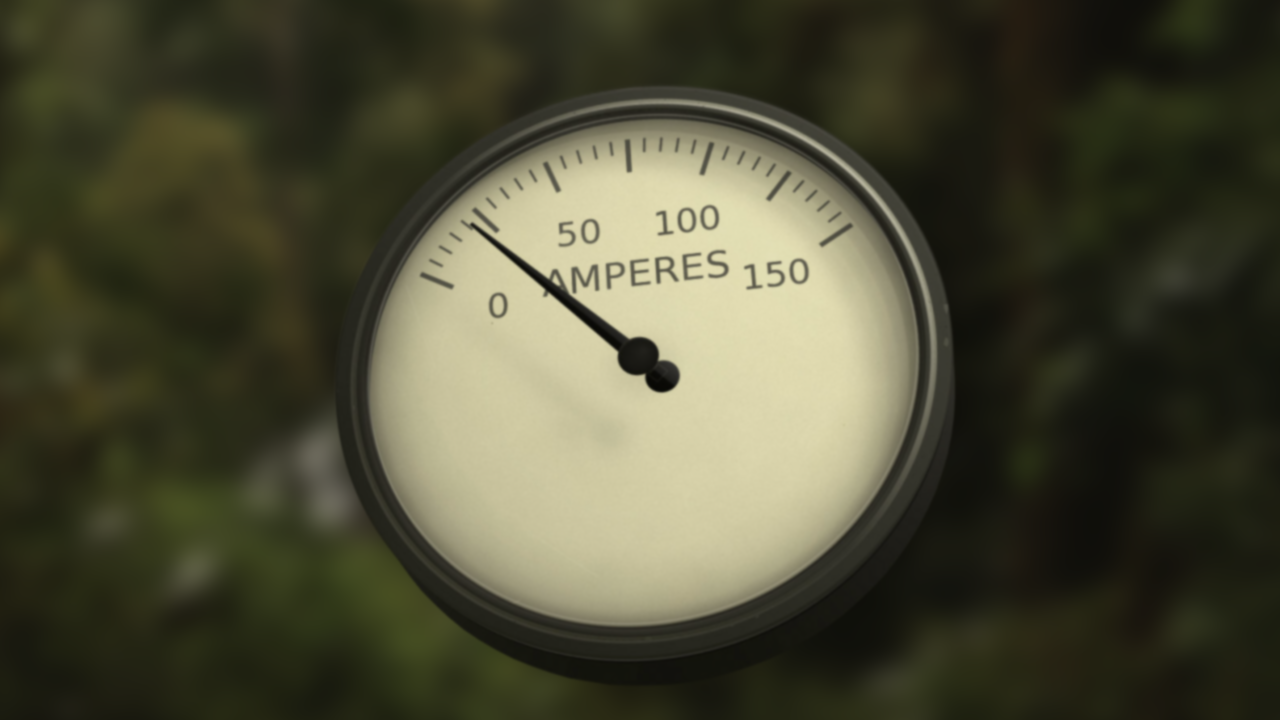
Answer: 20 A
